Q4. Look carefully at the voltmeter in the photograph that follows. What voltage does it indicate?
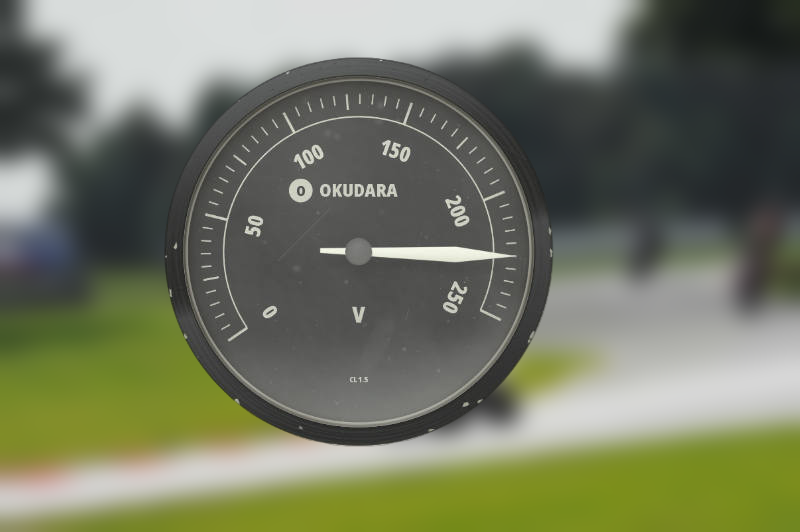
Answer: 225 V
